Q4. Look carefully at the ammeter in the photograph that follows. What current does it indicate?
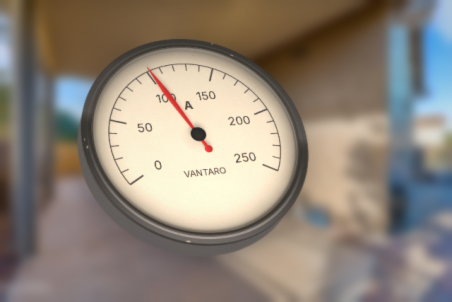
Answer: 100 A
